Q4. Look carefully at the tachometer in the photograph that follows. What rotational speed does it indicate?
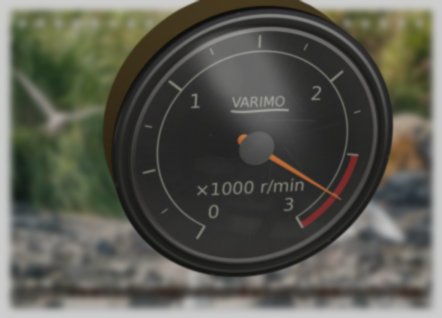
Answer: 2750 rpm
